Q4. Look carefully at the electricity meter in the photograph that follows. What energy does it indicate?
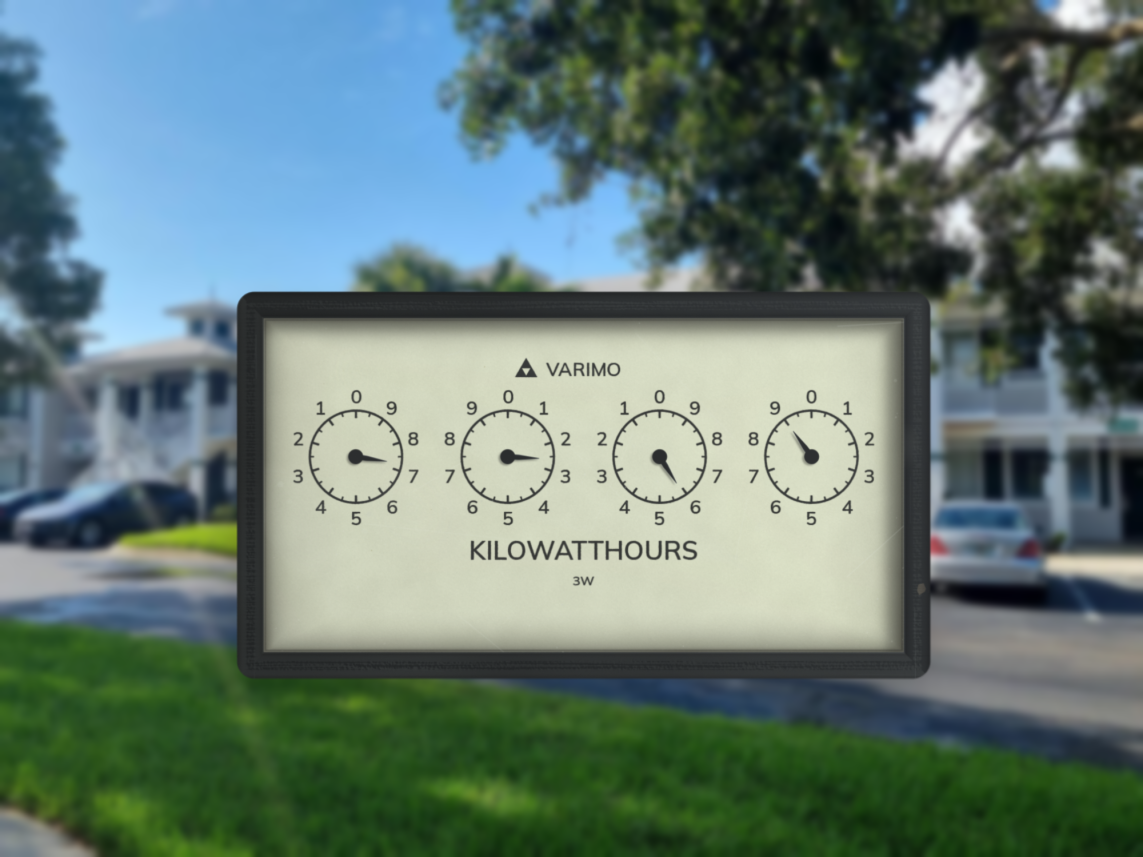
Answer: 7259 kWh
